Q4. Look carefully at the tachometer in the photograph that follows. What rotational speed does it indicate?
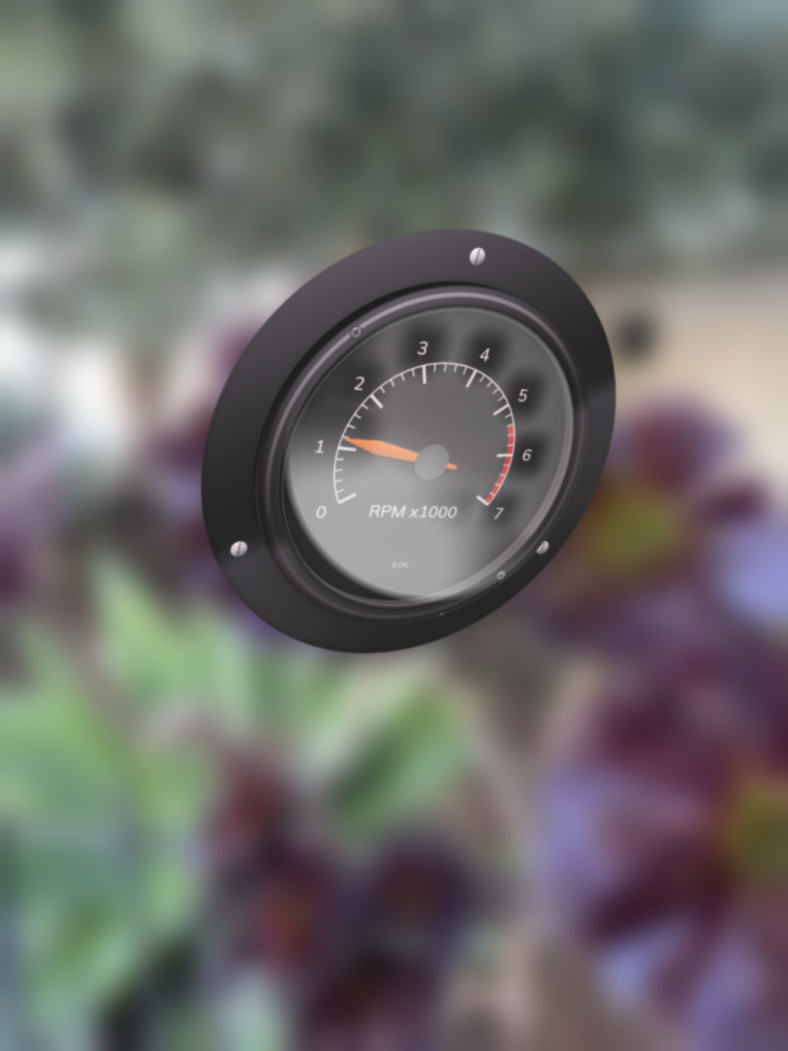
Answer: 1200 rpm
